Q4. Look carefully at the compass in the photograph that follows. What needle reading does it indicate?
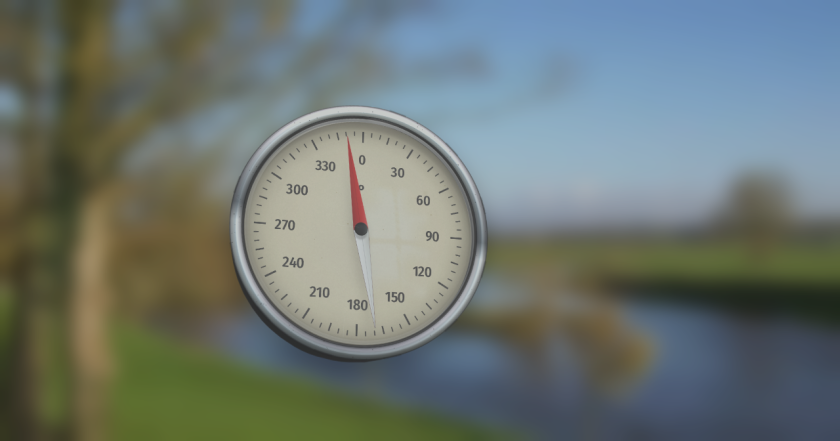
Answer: 350 °
